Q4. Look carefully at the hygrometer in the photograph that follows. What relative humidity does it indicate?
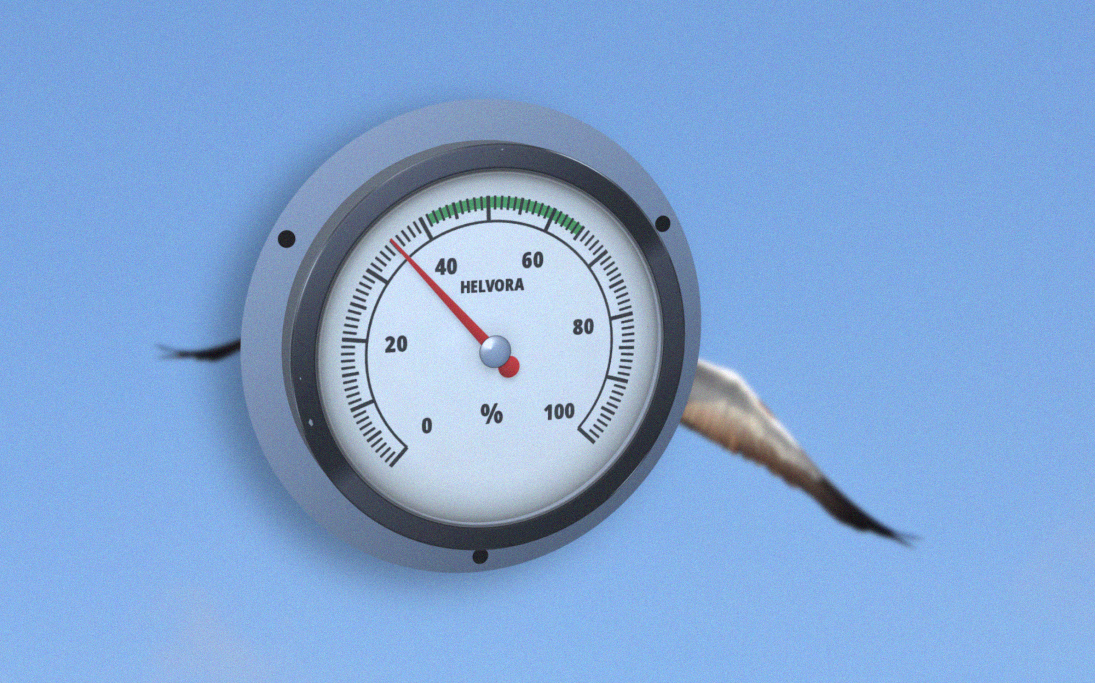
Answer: 35 %
